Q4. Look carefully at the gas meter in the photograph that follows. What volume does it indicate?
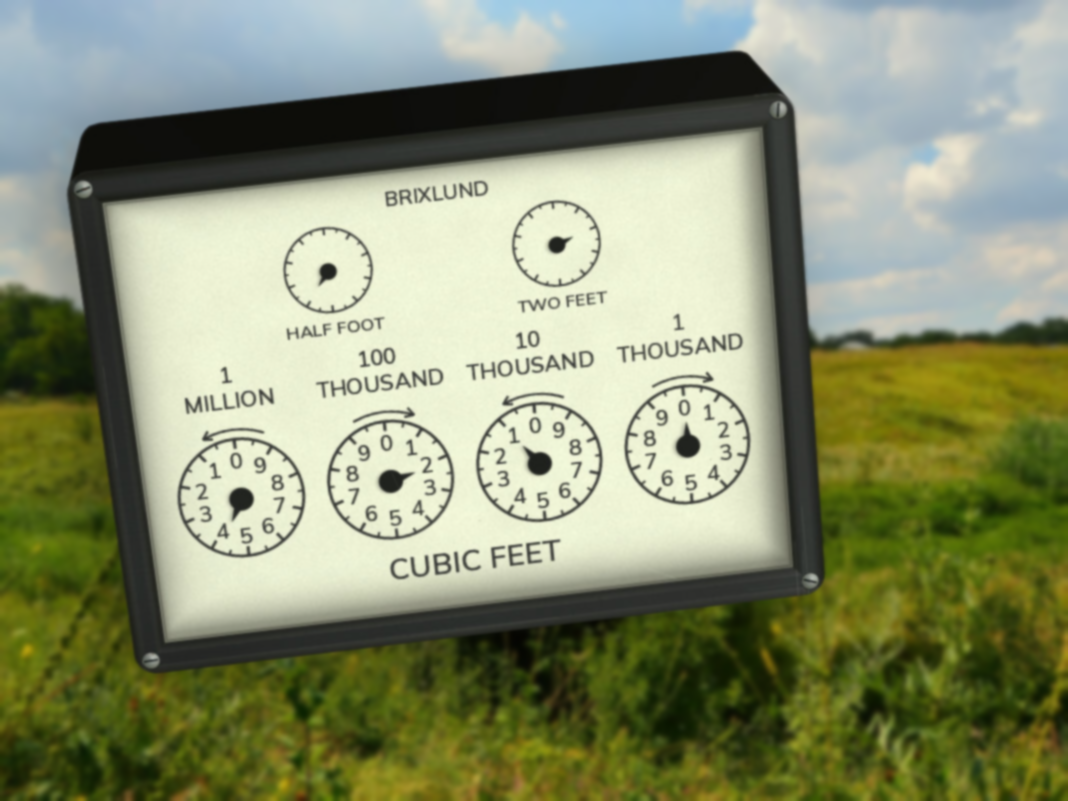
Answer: 421000 ft³
